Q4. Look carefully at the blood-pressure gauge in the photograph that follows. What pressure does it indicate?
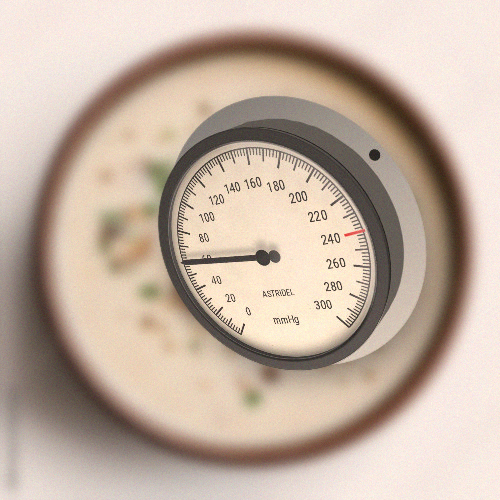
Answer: 60 mmHg
